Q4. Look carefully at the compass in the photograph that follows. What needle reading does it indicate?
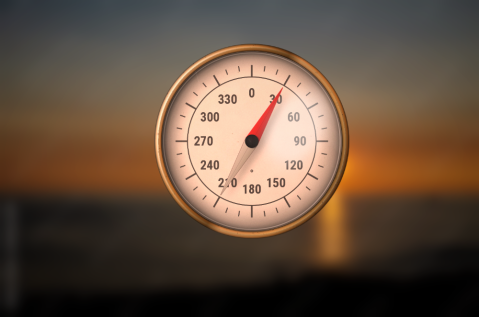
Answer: 30 °
